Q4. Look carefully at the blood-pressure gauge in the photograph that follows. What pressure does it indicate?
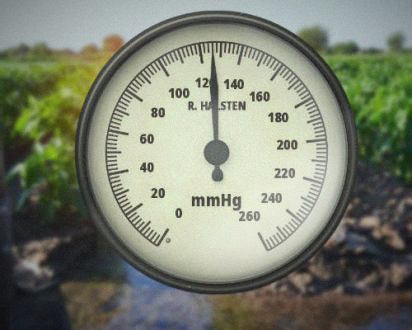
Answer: 126 mmHg
